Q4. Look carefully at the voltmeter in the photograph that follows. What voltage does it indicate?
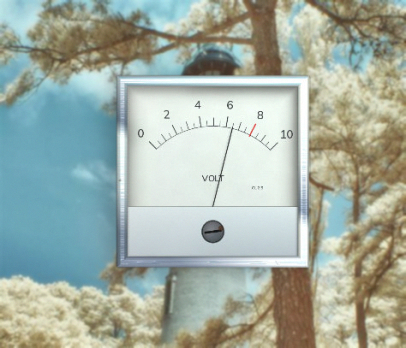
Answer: 6.5 V
